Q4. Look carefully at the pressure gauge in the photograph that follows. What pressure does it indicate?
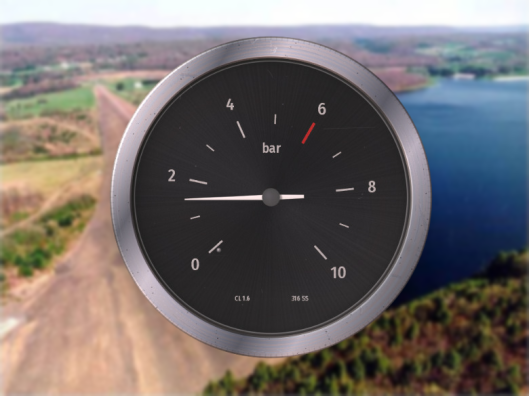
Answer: 1.5 bar
